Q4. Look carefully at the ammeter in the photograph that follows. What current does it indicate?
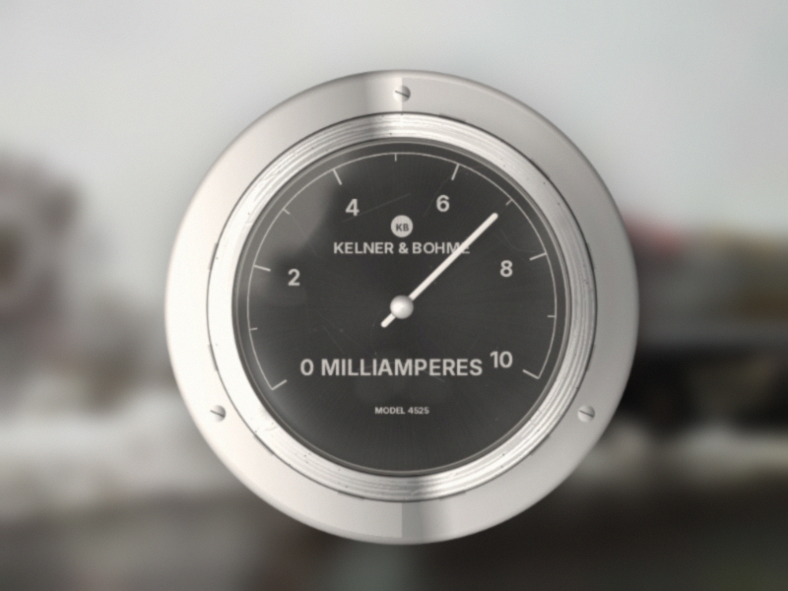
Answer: 7 mA
